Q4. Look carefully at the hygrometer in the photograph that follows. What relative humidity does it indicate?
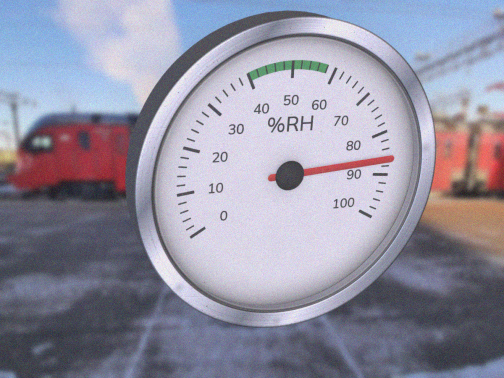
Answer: 86 %
